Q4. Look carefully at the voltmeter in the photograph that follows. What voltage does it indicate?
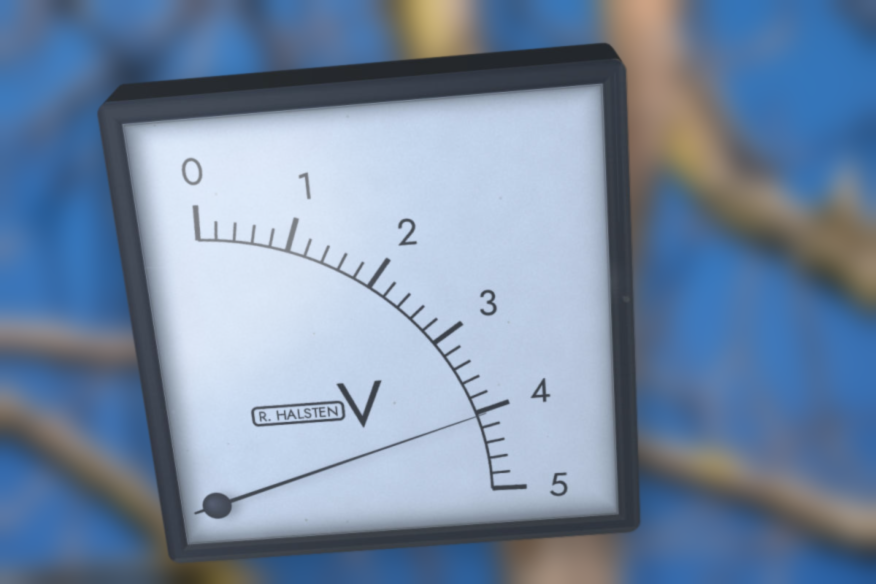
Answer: 4 V
